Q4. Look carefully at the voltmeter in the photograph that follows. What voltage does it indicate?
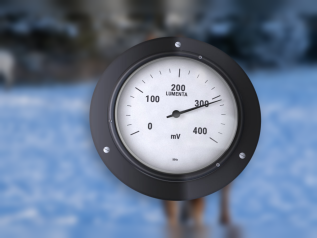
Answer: 310 mV
